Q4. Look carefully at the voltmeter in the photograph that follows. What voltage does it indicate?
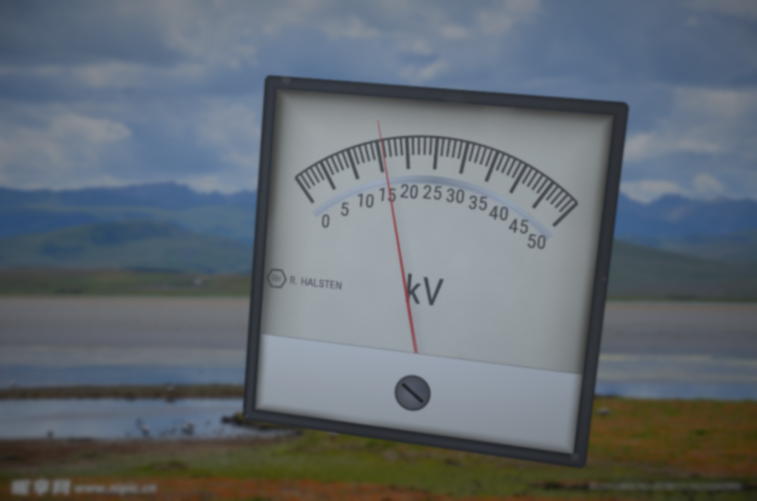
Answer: 16 kV
